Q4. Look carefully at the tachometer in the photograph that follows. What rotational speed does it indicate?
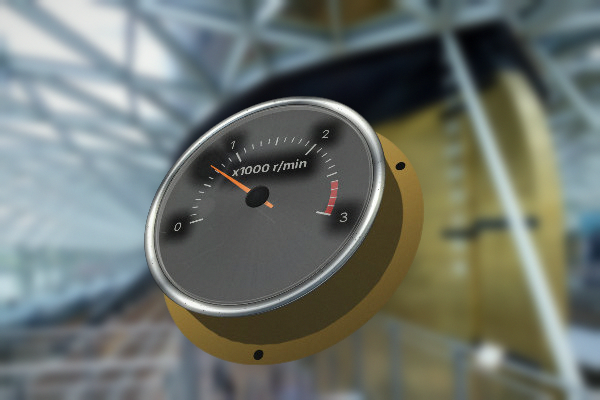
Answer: 700 rpm
